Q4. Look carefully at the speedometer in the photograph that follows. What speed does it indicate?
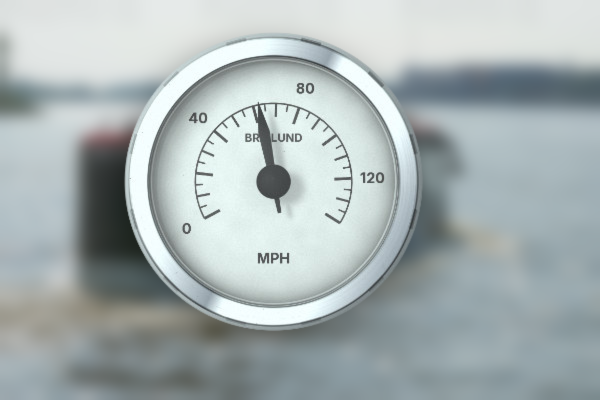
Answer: 62.5 mph
